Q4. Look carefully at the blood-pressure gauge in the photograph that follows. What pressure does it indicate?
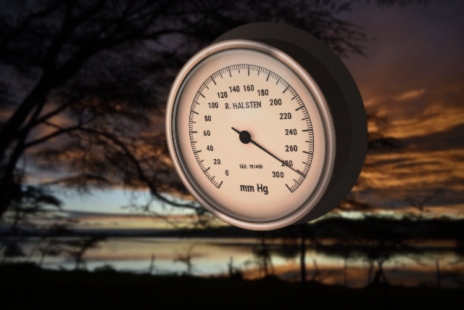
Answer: 280 mmHg
